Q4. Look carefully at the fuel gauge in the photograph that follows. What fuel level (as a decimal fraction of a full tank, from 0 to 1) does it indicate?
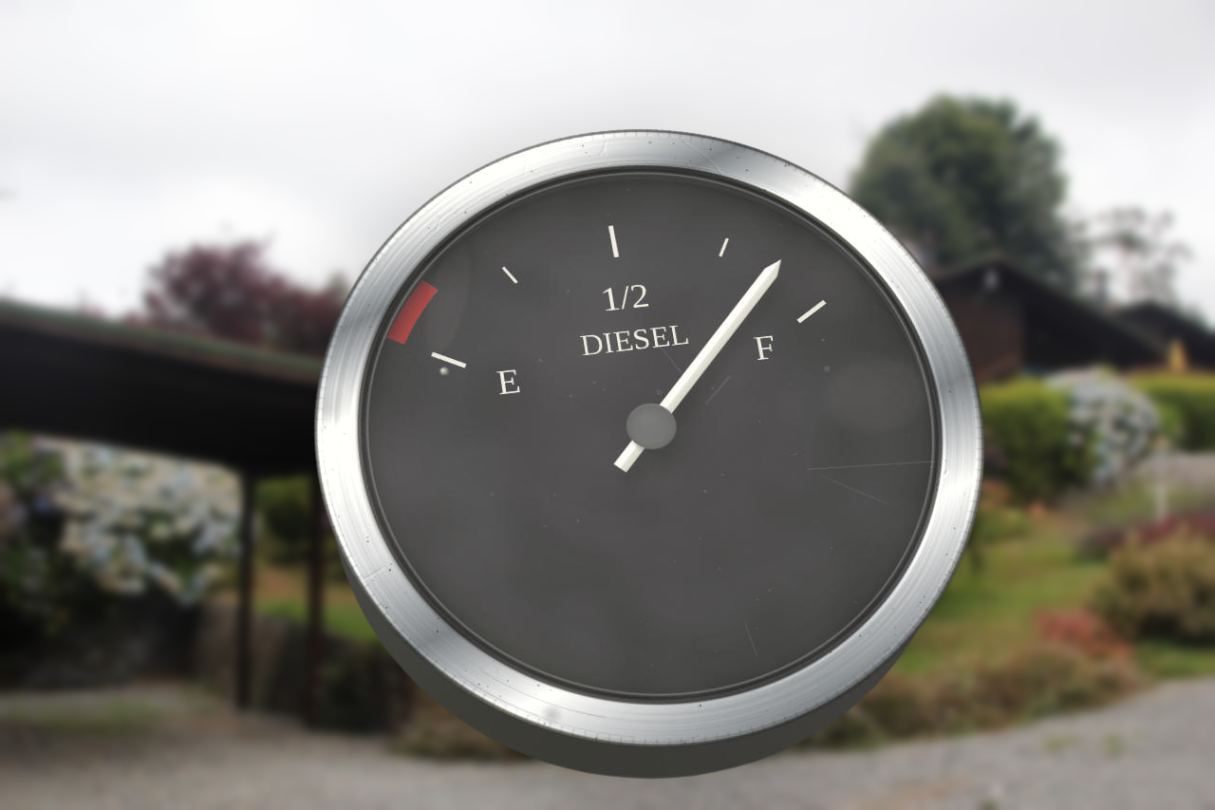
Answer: 0.875
